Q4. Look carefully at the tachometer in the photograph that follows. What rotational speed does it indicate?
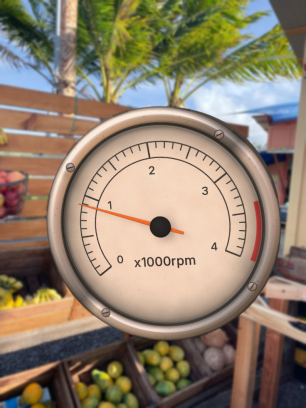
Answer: 900 rpm
